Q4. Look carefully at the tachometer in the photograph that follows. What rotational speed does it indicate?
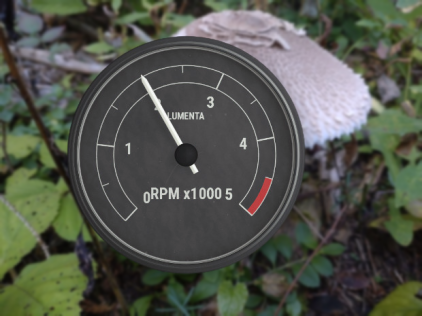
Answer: 2000 rpm
